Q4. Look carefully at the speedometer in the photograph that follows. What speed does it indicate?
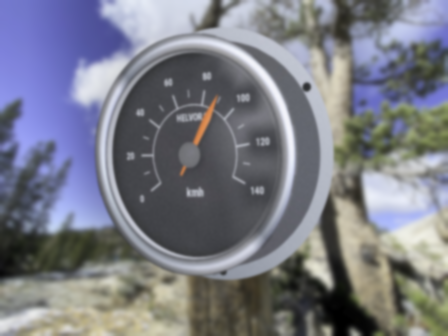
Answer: 90 km/h
